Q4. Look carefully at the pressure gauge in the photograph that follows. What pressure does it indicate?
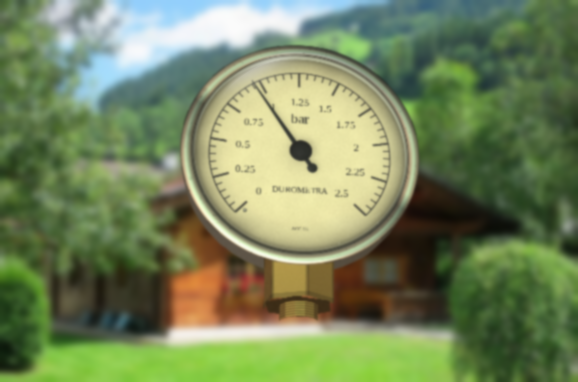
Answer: 0.95 bar
